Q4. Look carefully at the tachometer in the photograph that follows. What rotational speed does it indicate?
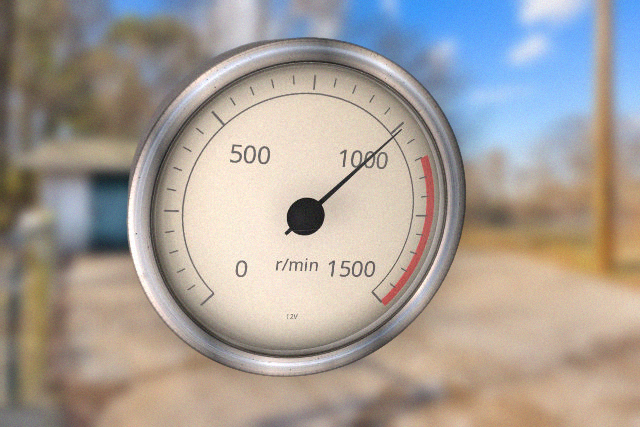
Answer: 1000 rpm
